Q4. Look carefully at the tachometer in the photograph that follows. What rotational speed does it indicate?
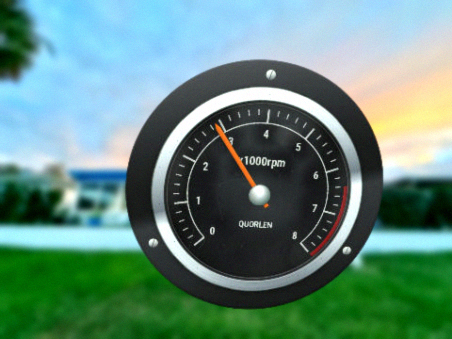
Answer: 2900 rpm
